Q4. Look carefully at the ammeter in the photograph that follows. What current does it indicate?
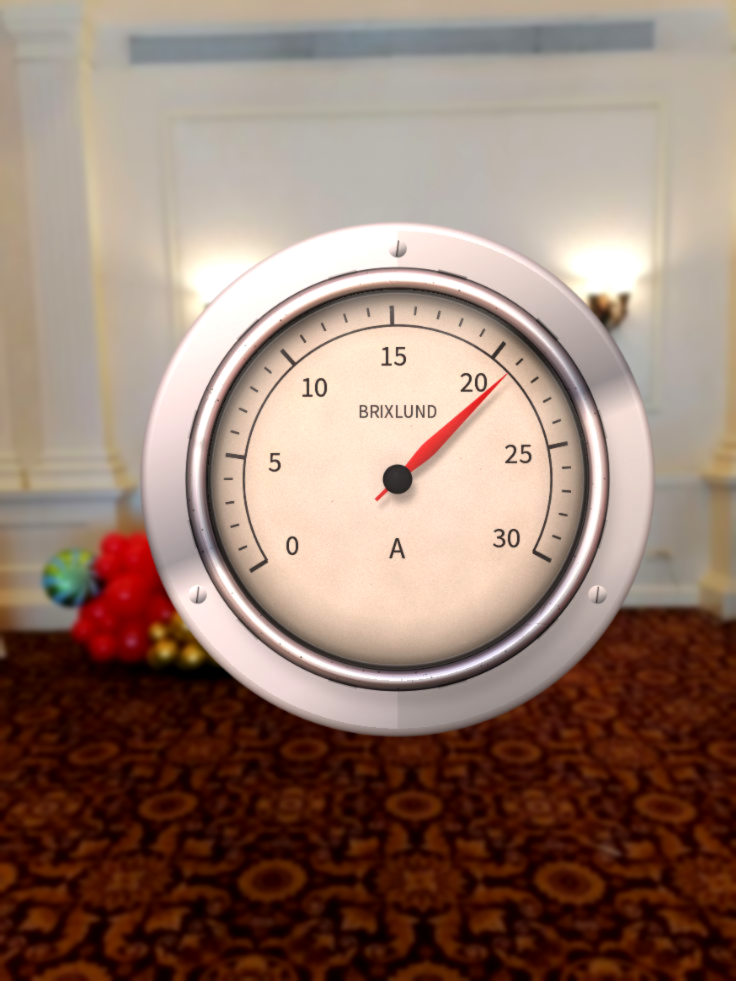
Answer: 21 A
